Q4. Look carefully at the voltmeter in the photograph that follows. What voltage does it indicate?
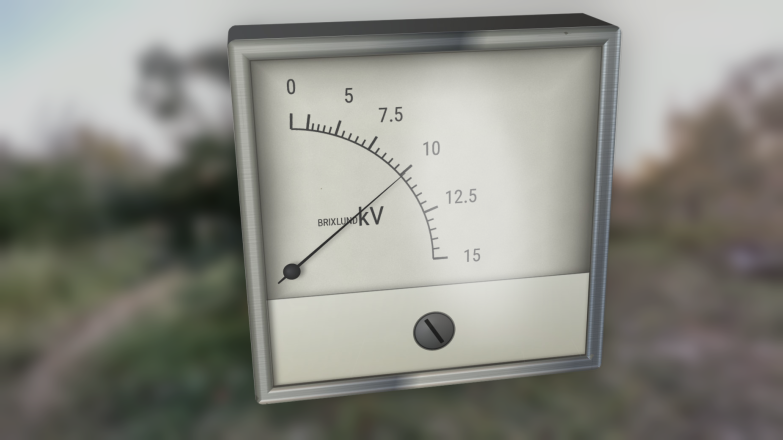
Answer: 10 kV
